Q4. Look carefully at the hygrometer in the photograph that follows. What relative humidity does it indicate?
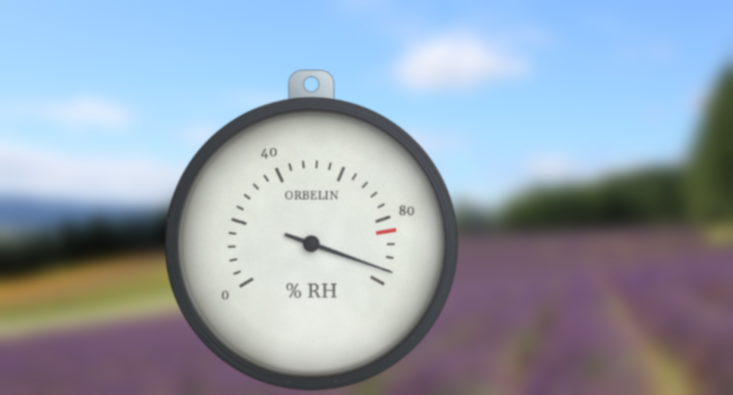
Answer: 96 %
